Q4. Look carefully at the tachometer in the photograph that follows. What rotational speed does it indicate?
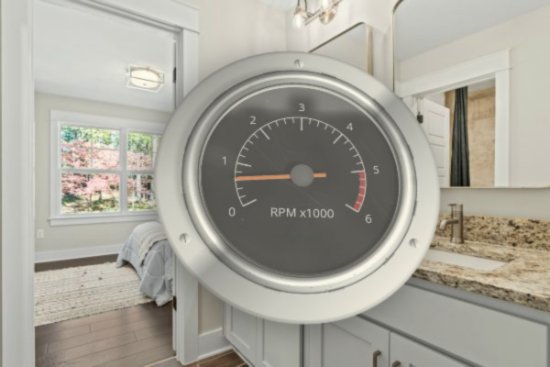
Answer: 600 rpm
